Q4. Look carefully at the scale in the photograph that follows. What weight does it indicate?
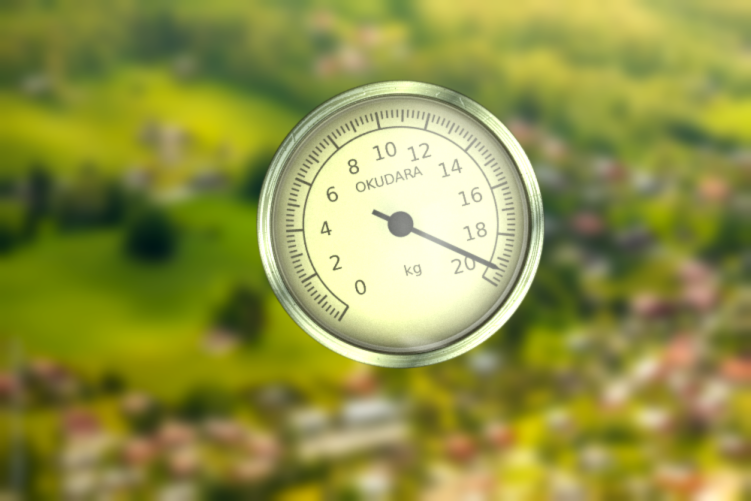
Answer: 19.4 kg
